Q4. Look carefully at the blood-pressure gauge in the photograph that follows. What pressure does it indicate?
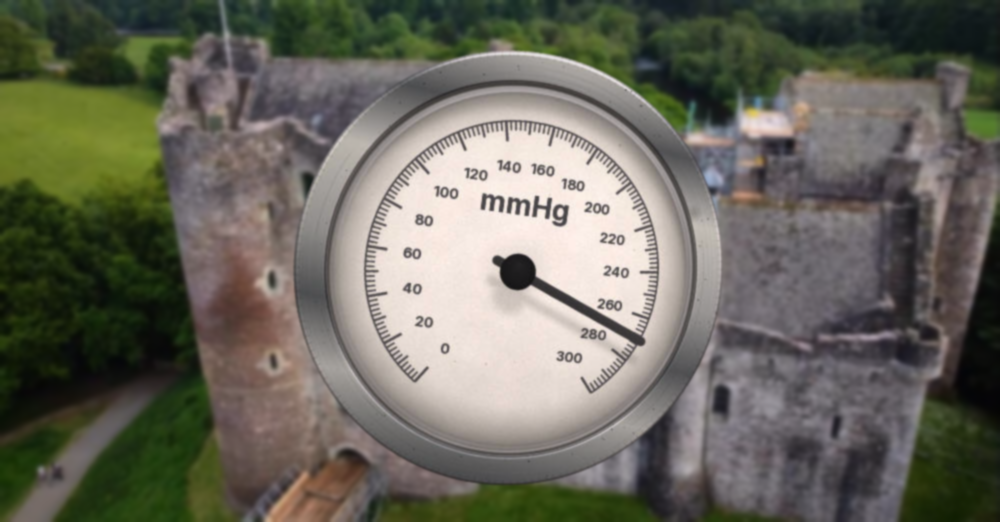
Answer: 270 mmHg
